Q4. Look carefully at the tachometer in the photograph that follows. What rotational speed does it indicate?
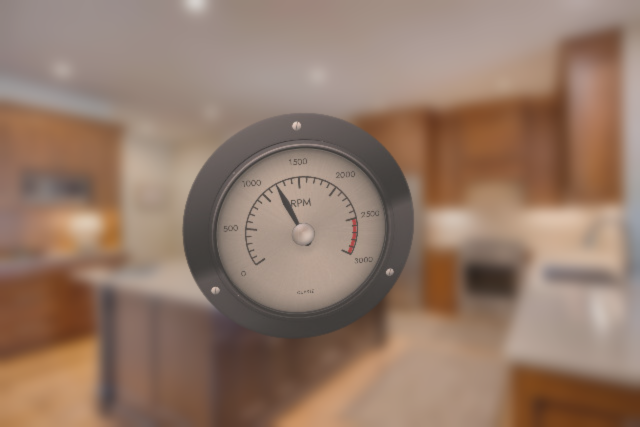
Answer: 1200 rpm
